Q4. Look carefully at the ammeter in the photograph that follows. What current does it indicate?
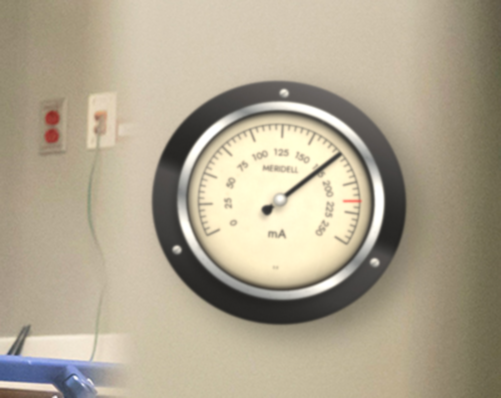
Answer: 175 mA
